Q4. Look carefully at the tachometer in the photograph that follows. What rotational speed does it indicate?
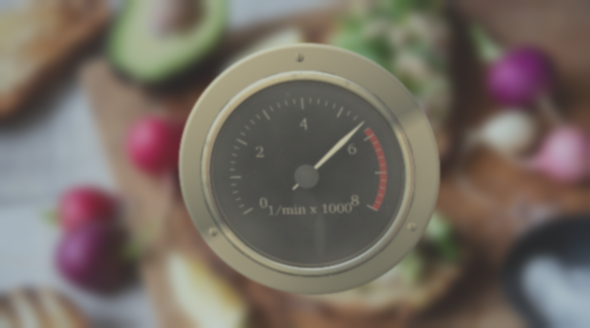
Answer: 5600 rpm
